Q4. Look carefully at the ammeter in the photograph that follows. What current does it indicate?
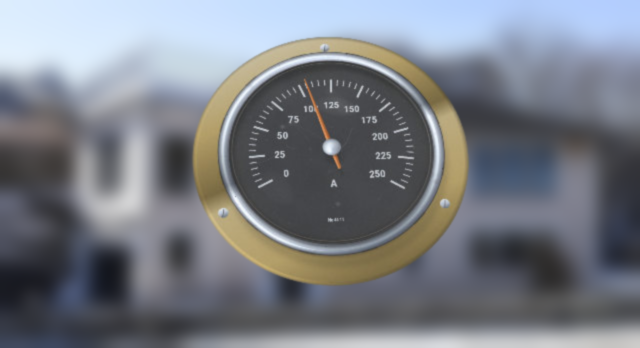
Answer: 105 A
